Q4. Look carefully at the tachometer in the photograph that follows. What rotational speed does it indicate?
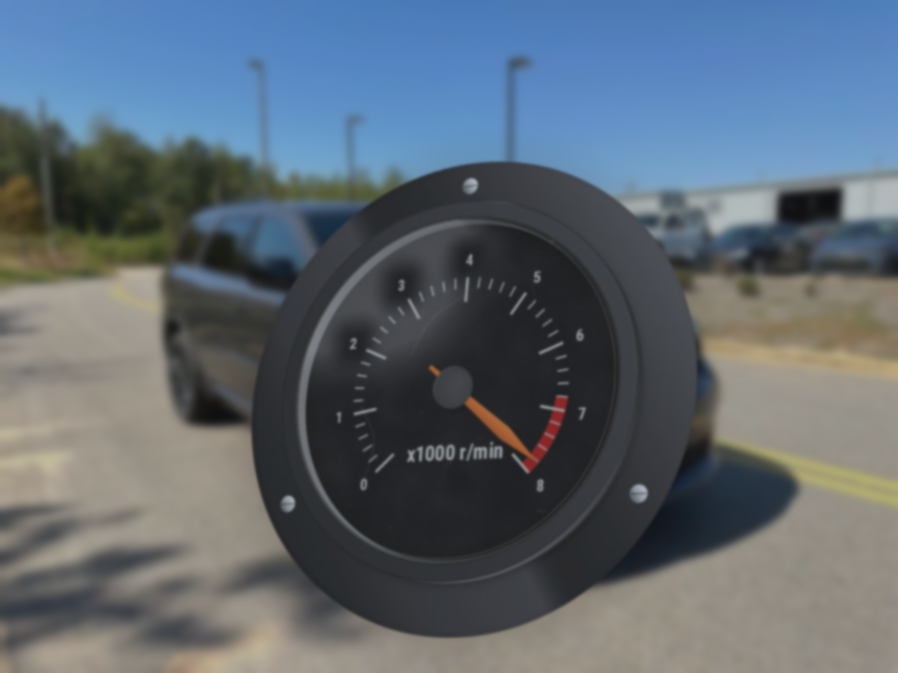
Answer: 7800 rpm
